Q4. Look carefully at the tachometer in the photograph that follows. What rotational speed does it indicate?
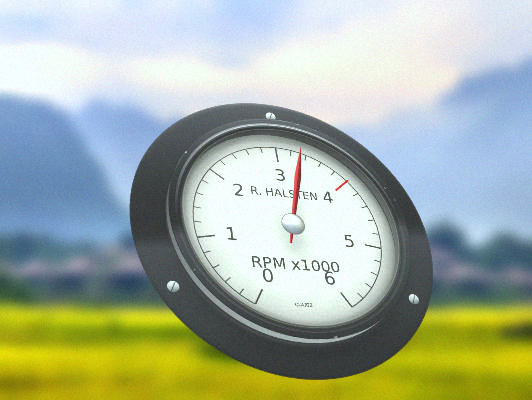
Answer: 3300 rpm
